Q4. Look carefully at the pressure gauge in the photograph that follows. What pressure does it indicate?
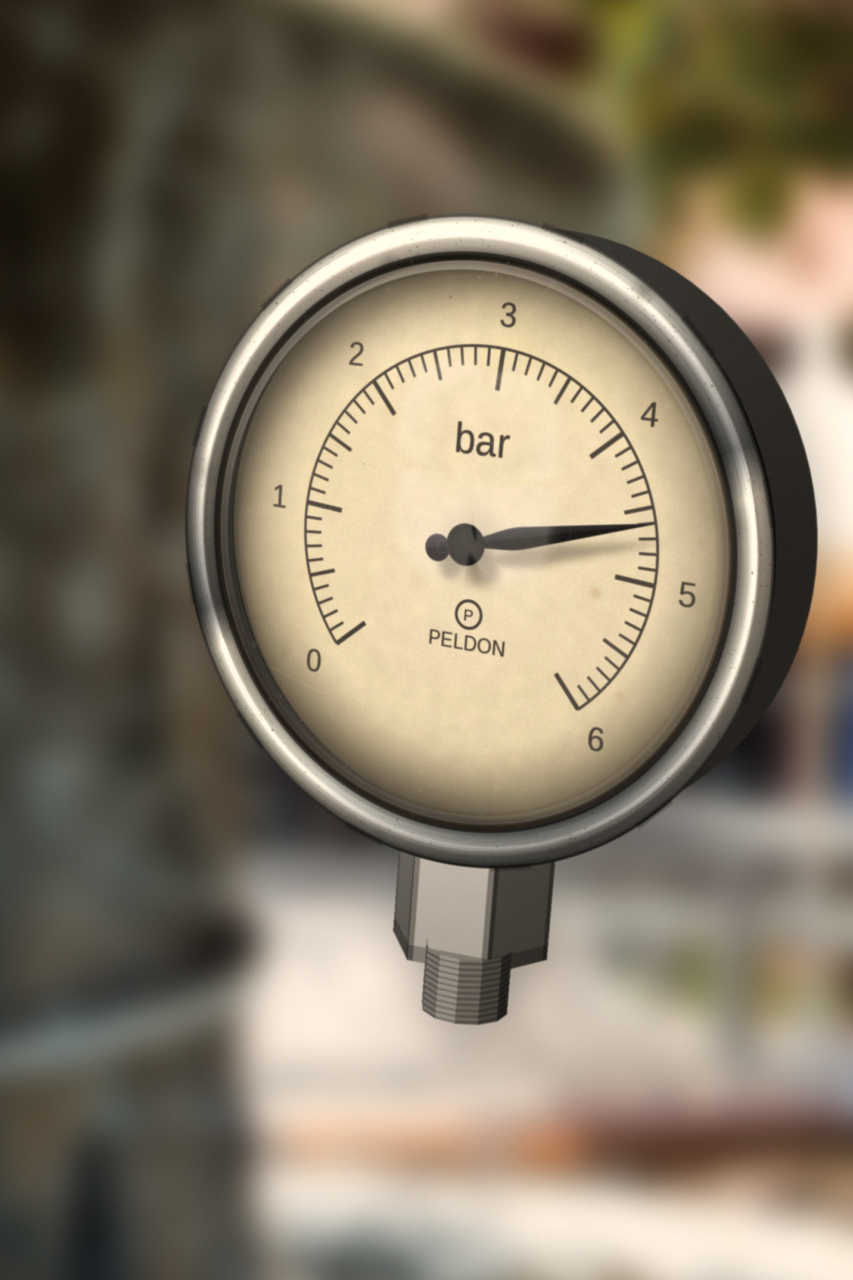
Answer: 4.6 bar
